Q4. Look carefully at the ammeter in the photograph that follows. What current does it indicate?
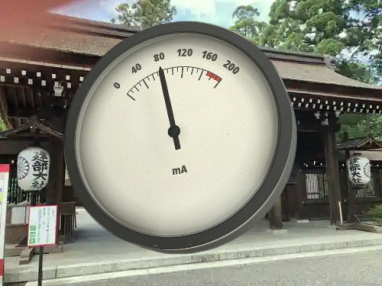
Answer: 80 mA
